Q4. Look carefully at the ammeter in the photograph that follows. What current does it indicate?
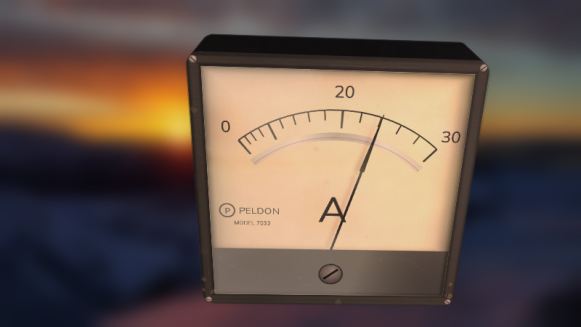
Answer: 24 A
